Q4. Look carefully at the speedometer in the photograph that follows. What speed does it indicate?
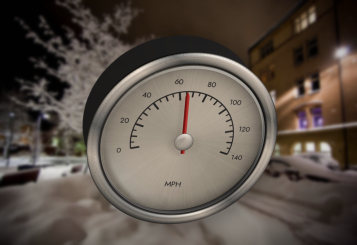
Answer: 65 mph
